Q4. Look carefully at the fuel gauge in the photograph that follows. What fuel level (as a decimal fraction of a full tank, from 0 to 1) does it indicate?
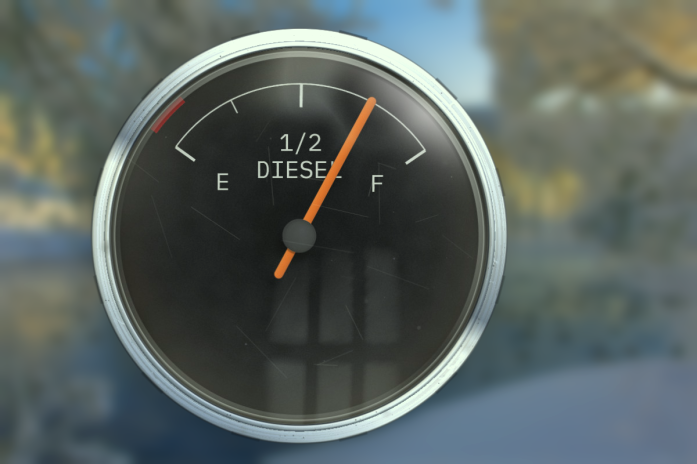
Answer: 0.75
